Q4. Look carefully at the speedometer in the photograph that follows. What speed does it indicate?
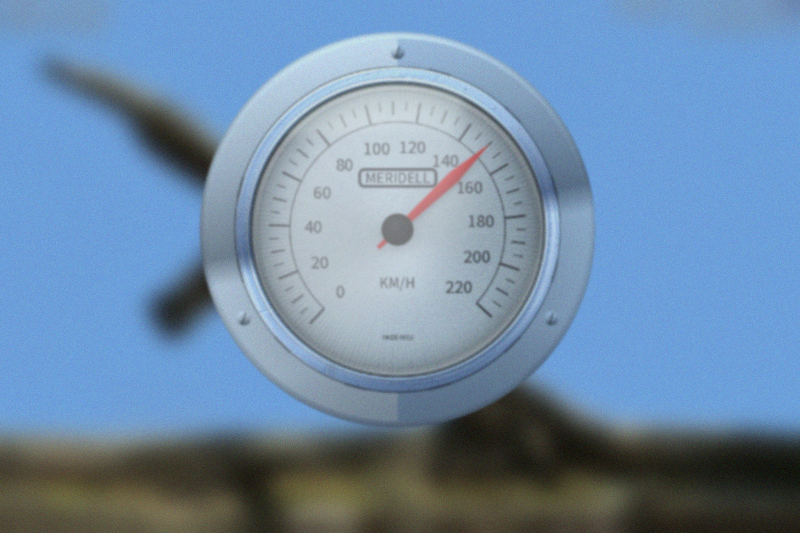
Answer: 150 km/h
